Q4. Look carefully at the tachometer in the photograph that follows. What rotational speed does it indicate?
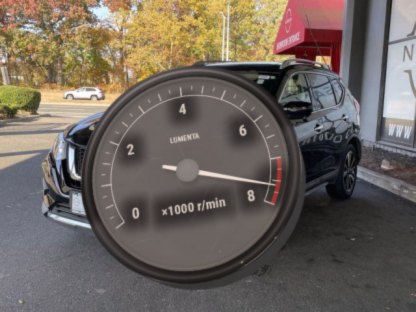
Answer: 7625 rpm
